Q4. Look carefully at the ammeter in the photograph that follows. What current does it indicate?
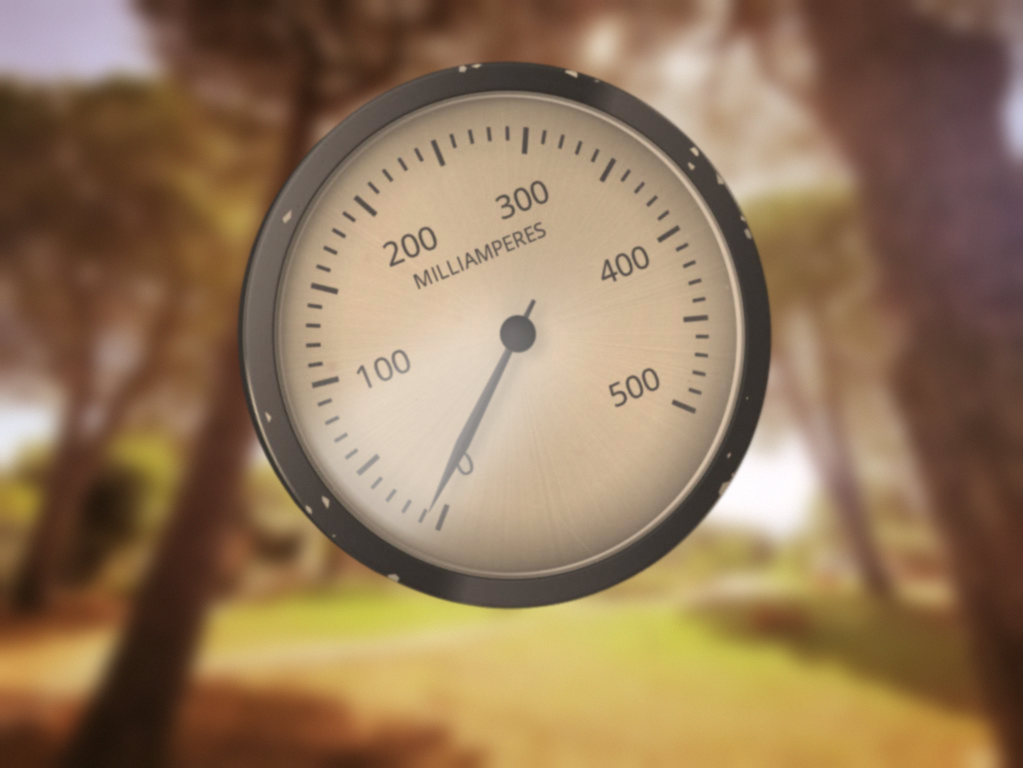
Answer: 10 mA
